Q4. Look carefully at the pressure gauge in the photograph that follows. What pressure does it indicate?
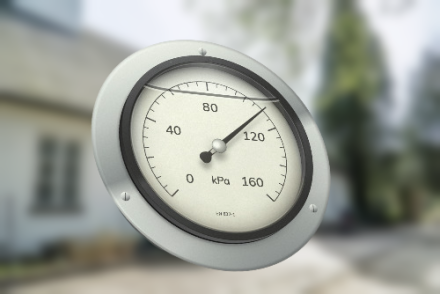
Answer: 110 kPa
